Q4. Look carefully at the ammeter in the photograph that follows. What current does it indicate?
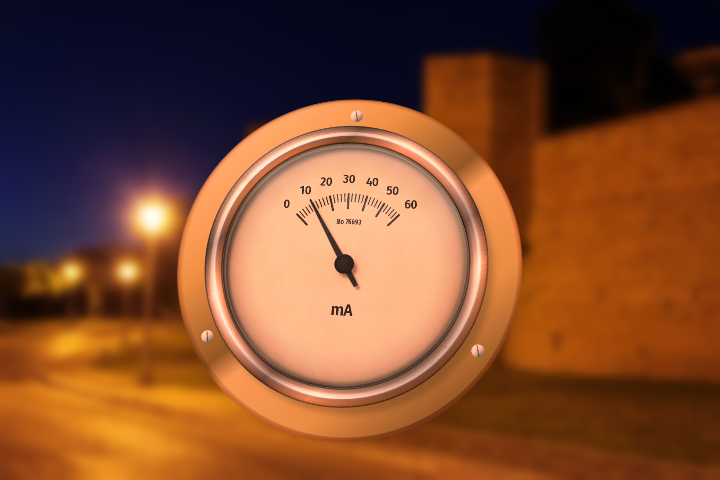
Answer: 10 mA
